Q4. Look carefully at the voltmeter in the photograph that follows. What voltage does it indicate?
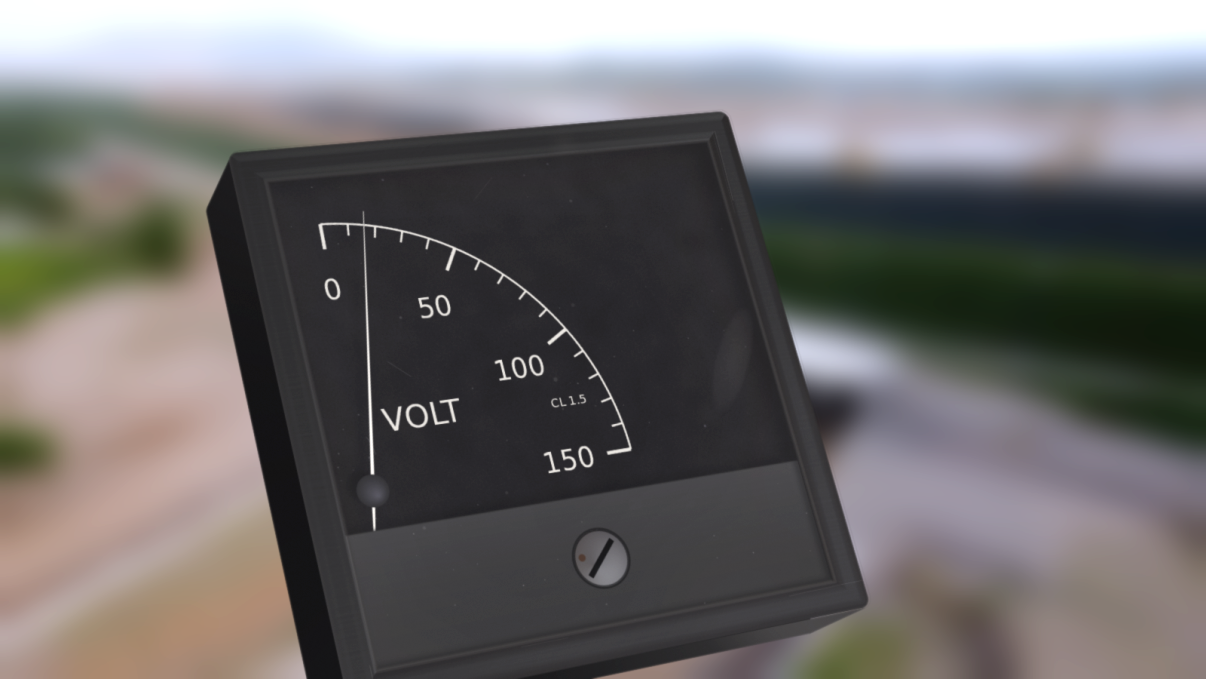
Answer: 15 V
